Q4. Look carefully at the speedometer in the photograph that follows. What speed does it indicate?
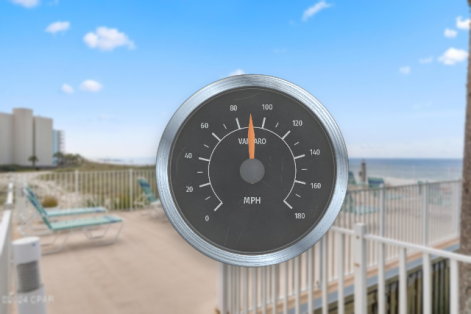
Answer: 90 mph
